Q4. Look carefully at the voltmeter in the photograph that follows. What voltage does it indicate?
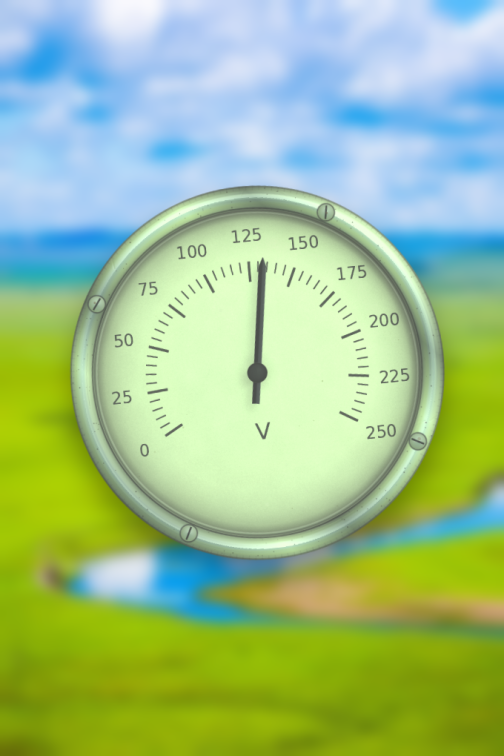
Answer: 132.5 V
